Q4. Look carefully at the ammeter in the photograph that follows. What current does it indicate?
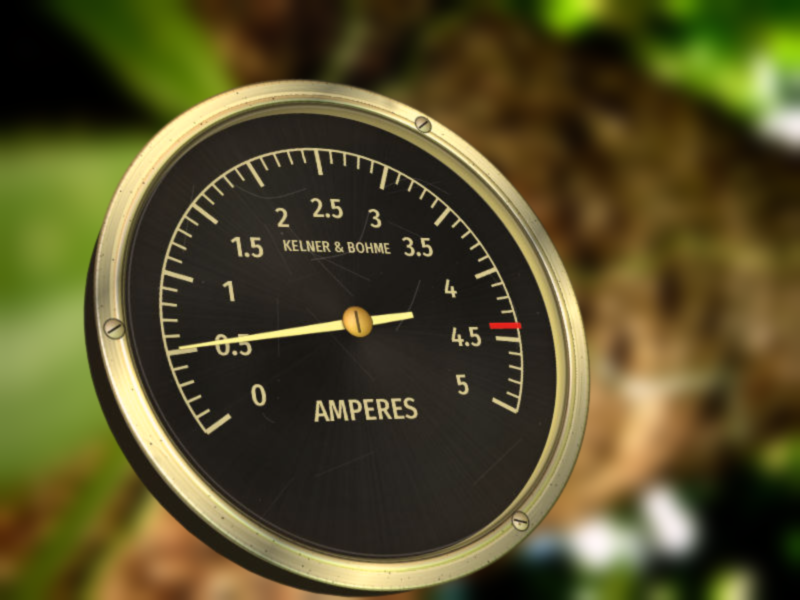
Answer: 0.5 A
